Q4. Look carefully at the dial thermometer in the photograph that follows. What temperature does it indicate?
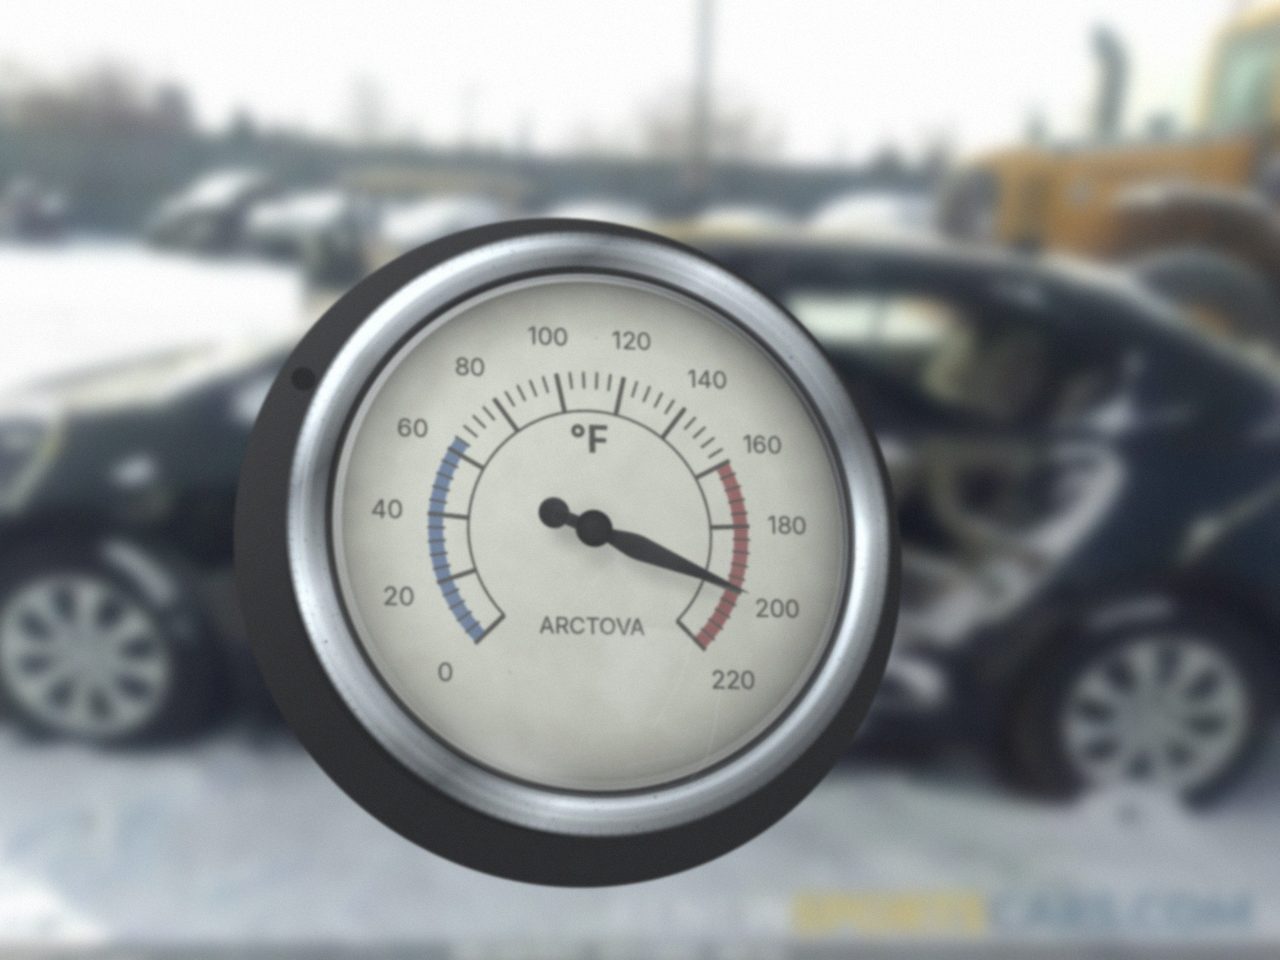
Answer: 200 °F
